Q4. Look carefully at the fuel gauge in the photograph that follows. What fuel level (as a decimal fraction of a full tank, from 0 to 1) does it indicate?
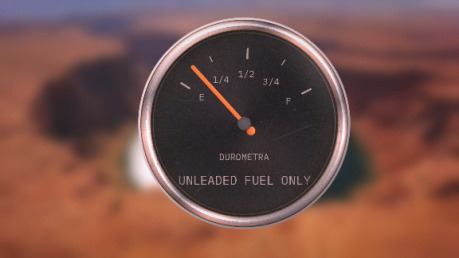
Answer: 0.125
